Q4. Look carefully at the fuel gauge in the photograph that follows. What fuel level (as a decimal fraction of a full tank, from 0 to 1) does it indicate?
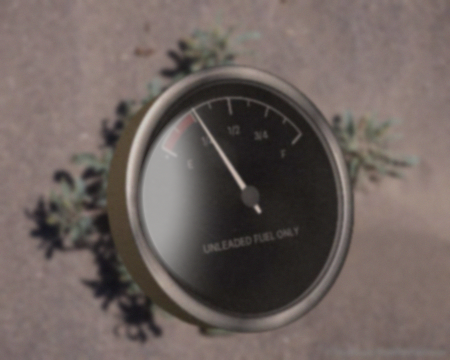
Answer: 0.25
